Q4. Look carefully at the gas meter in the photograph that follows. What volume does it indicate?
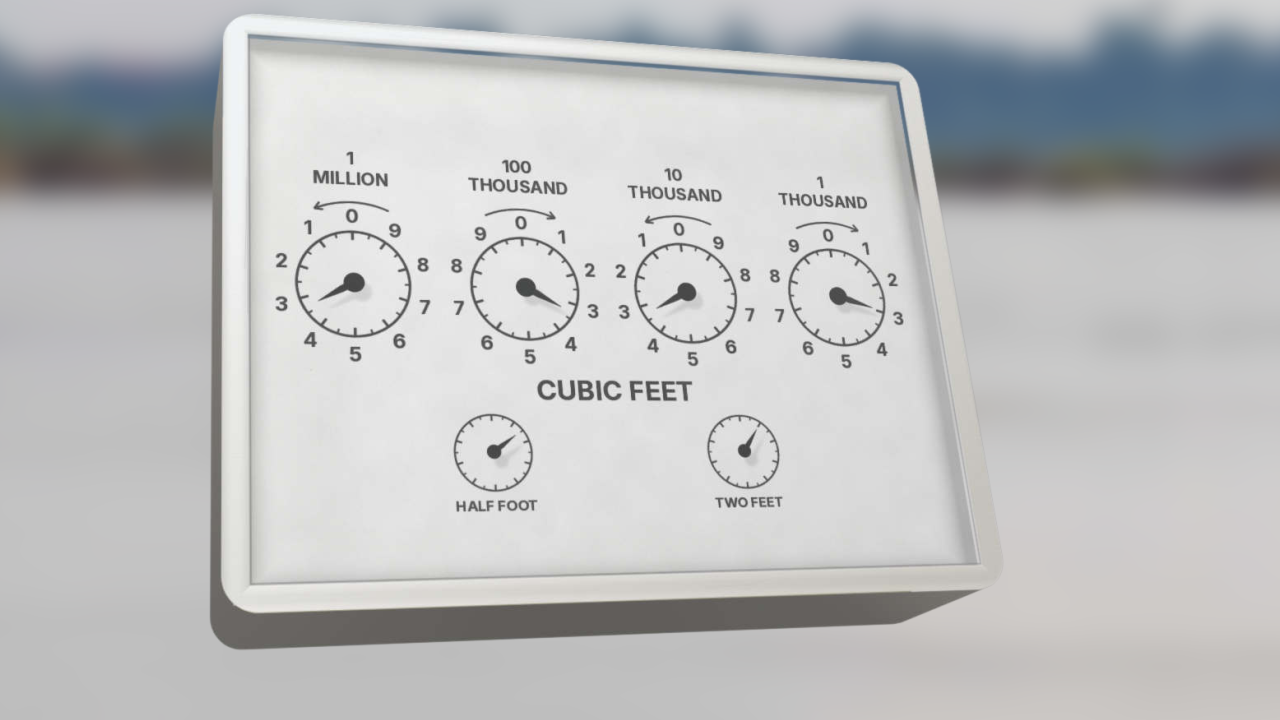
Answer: 333300 ft³
